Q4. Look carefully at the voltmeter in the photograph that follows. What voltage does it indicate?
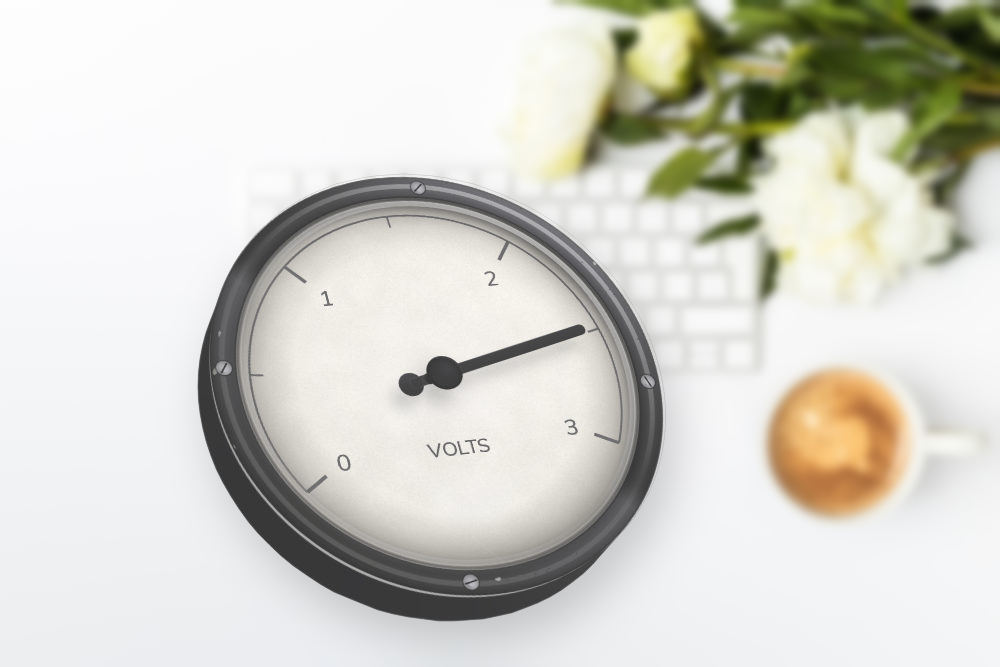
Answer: 2.5 V
